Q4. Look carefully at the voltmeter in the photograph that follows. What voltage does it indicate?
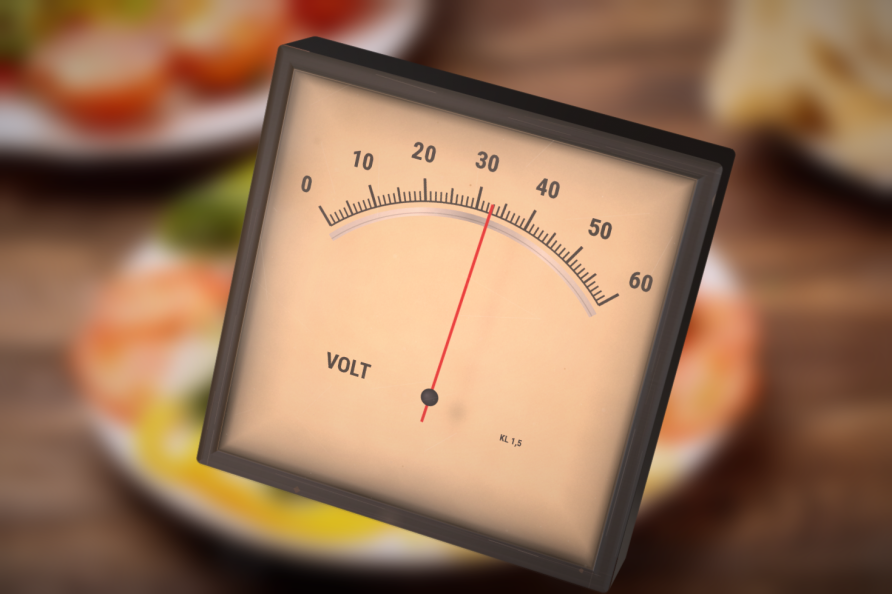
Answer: 33 V
